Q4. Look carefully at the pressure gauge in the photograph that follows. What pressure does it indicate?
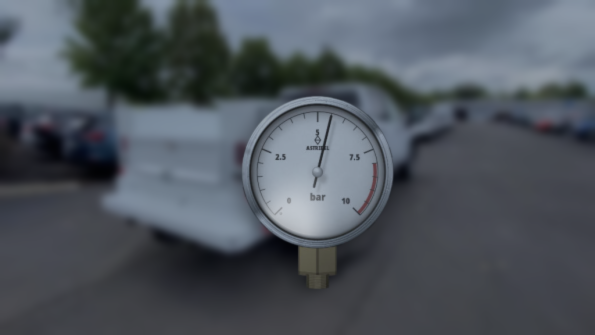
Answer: 5.5 bar
